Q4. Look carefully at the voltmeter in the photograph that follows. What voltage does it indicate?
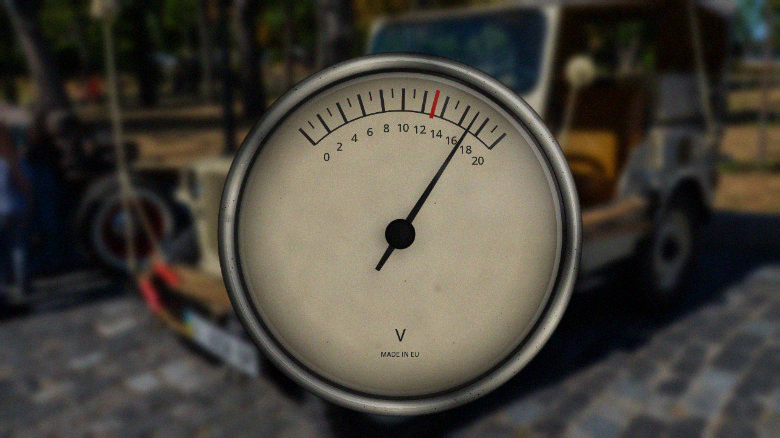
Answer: 17 V
